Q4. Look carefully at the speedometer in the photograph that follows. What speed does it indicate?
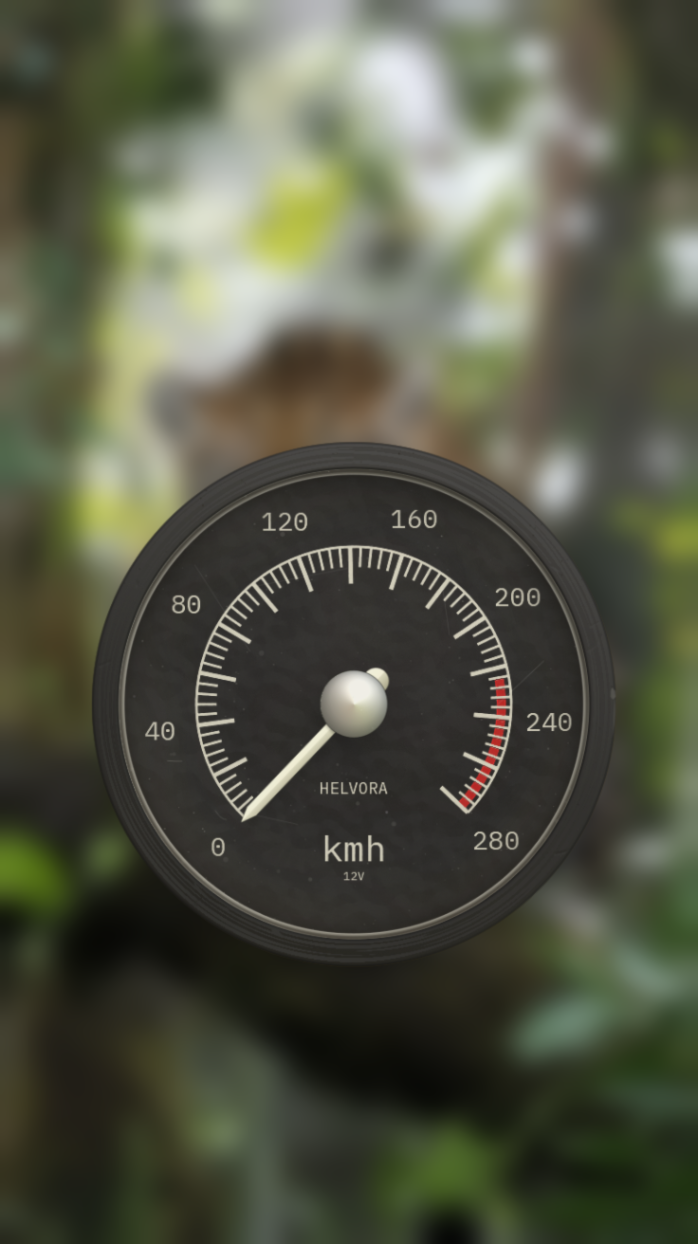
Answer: 0 km/h
